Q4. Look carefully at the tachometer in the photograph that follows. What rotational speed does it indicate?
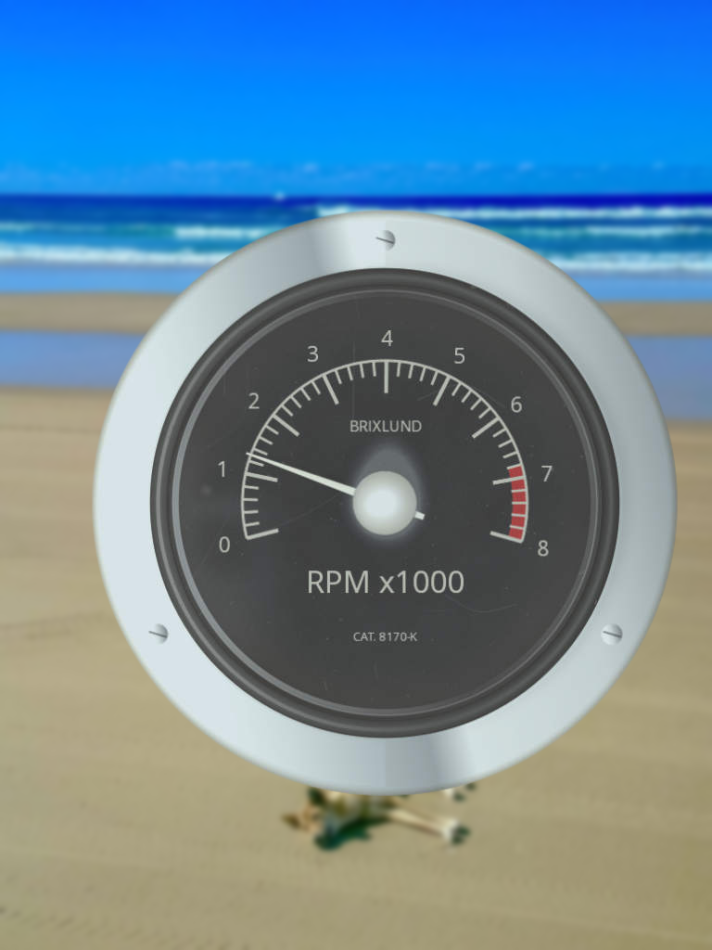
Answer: 1300 rpm
